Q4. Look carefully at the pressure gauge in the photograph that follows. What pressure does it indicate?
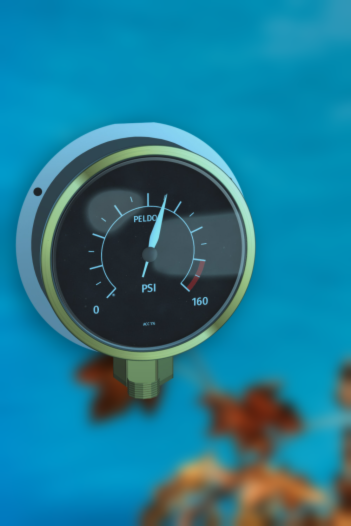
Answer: 90 psi
